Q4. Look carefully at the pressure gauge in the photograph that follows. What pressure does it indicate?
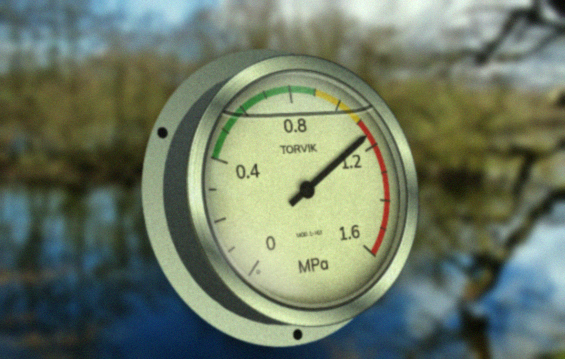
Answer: 1.15 MPa
